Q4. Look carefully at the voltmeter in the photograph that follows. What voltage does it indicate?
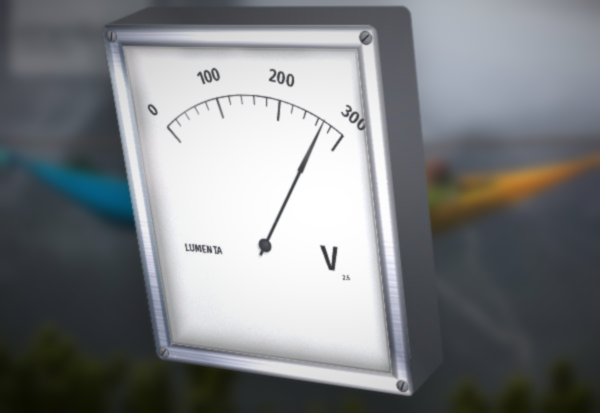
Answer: 270 V
